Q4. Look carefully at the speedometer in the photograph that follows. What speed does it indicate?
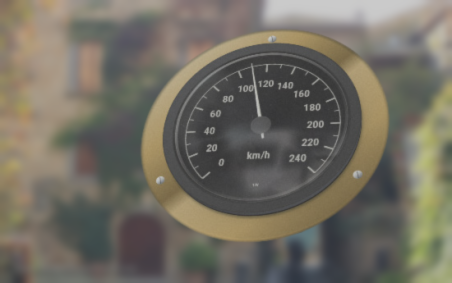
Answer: 110 km/h
